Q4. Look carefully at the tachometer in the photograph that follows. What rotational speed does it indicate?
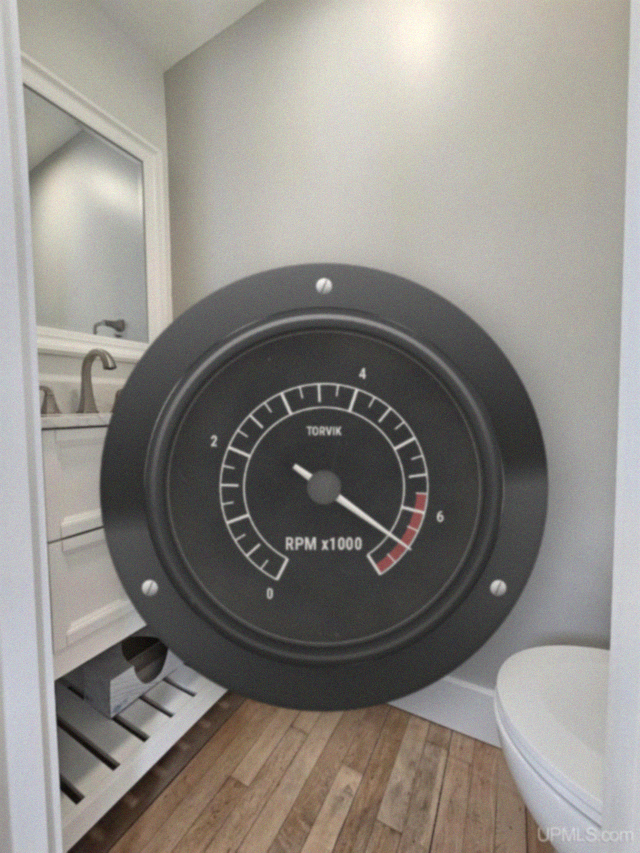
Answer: 6500 rpm
